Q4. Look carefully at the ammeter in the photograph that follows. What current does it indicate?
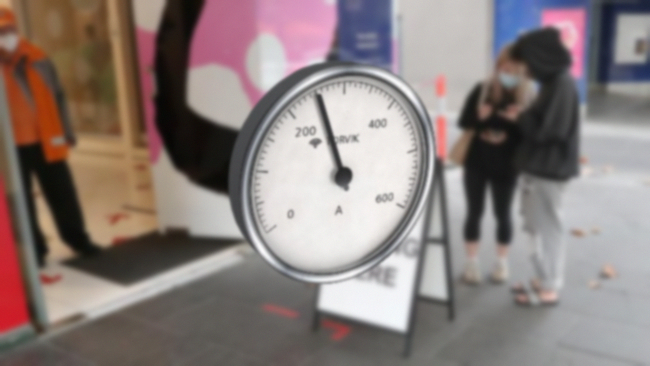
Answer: 250 A
